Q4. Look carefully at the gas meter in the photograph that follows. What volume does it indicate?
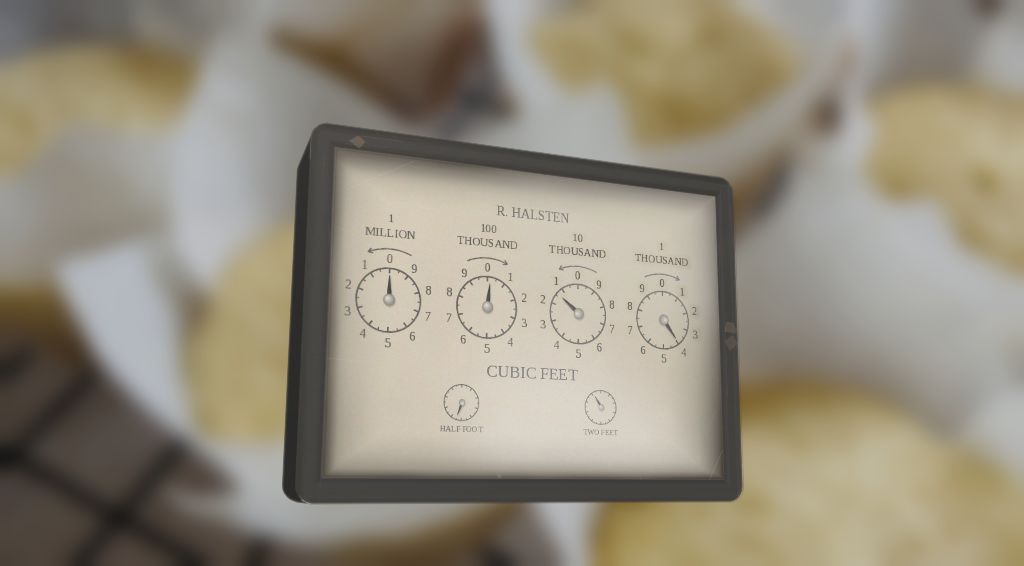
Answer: 1400 ft³
